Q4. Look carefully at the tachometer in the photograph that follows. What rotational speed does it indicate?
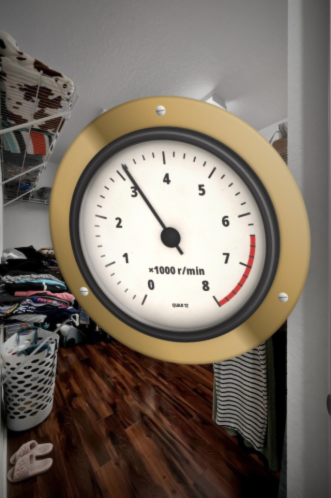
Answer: 3200 rpm
